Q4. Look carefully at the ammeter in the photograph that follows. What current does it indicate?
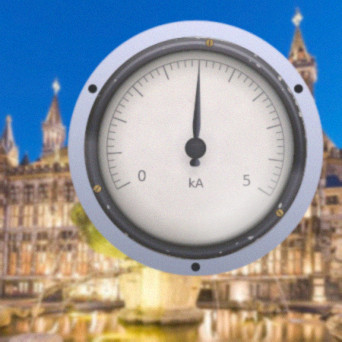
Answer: 2.5 kA
